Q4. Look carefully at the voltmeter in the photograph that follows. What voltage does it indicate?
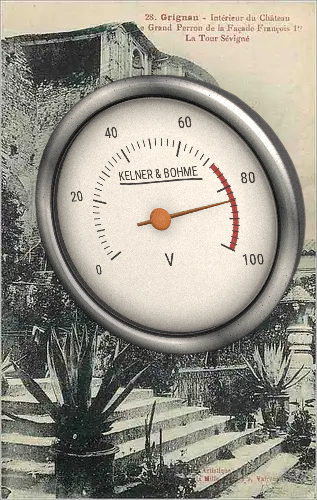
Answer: 84 V
